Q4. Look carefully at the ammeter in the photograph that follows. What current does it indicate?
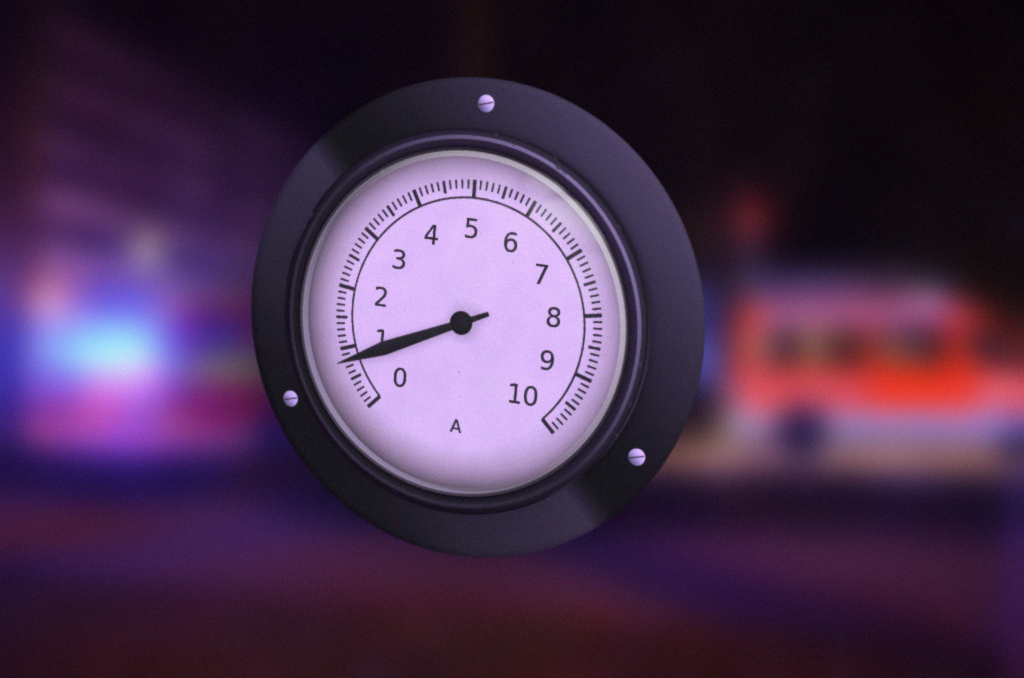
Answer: 0.8 A
